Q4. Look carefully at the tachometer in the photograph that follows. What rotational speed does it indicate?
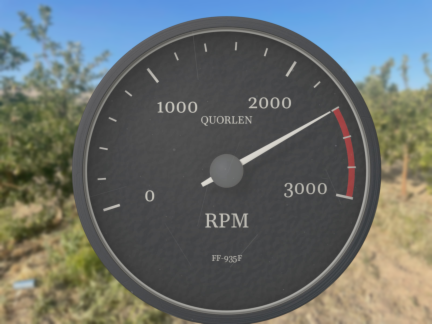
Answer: 2400 rpm
